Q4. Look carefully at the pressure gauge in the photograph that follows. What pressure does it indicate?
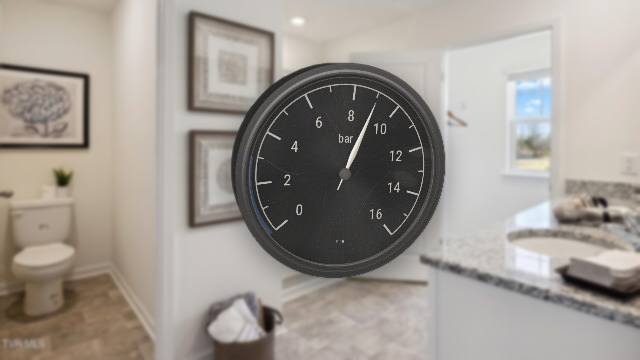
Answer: 9 bar
